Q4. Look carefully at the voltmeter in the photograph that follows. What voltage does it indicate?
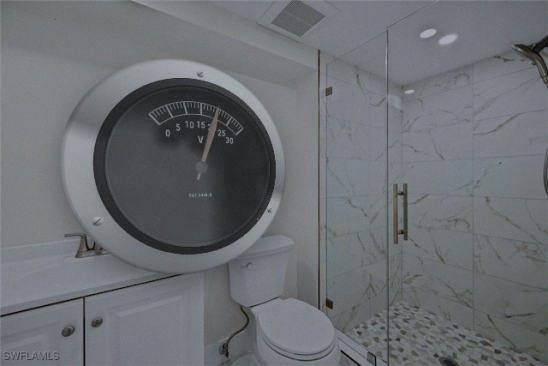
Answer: 20 V
